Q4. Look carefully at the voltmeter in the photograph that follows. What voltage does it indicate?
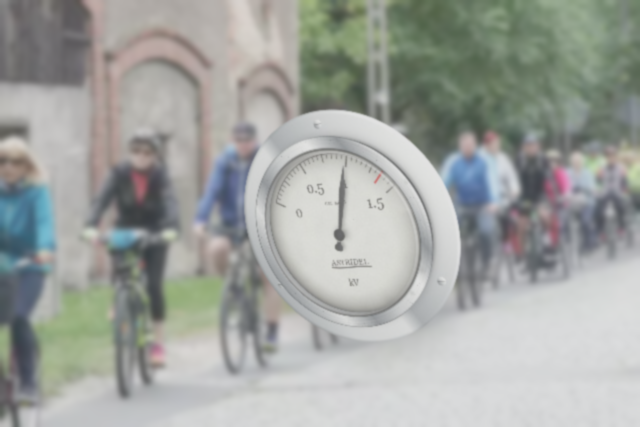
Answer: 1 kV
